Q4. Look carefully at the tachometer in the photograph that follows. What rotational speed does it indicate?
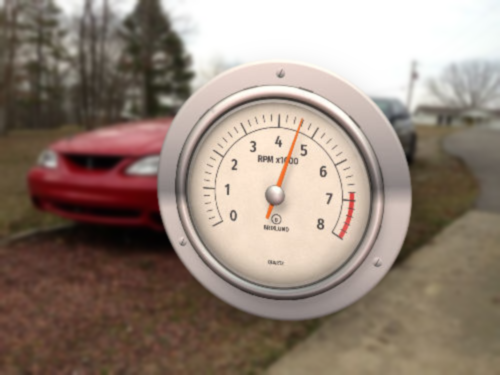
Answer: 4600 rpm
